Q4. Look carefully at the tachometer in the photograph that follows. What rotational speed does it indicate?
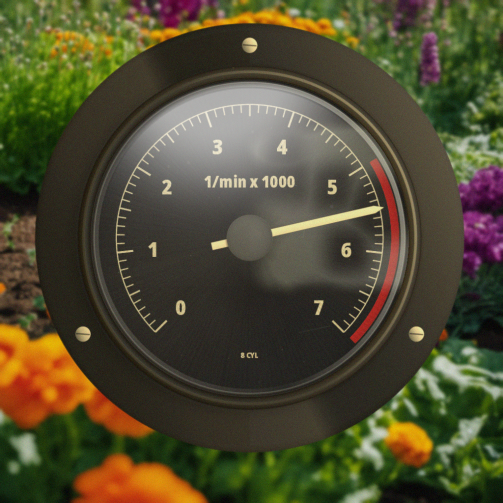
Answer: 5500 rpm
